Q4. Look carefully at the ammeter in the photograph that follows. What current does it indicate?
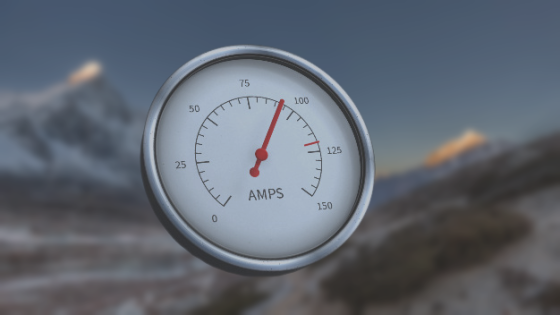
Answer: 92.5 A
